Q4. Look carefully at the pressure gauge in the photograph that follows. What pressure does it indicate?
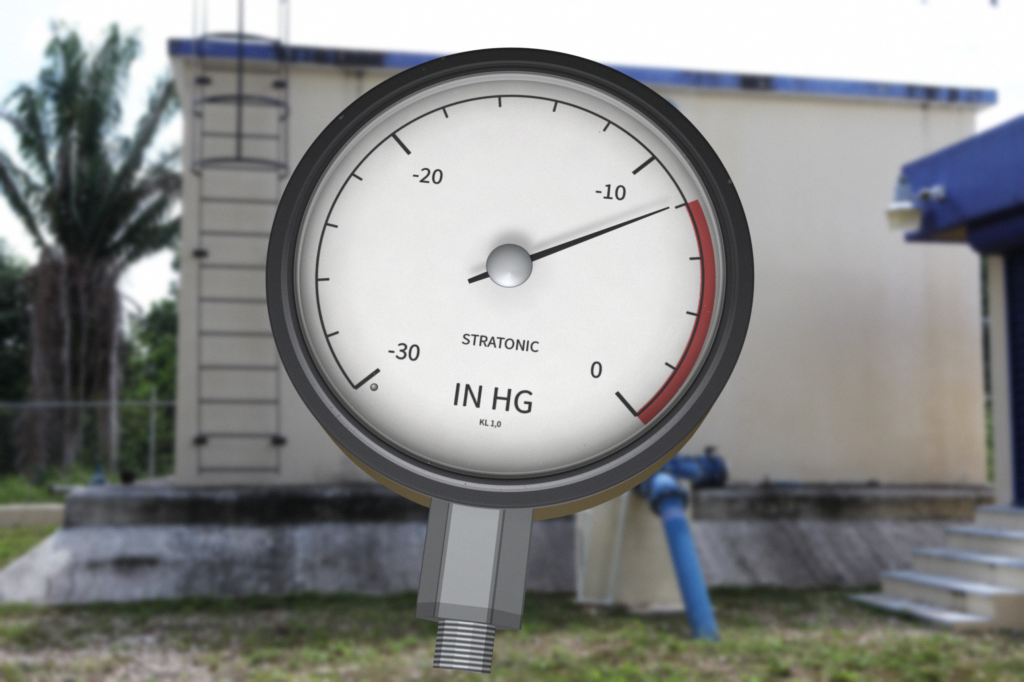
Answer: -8 inHg
